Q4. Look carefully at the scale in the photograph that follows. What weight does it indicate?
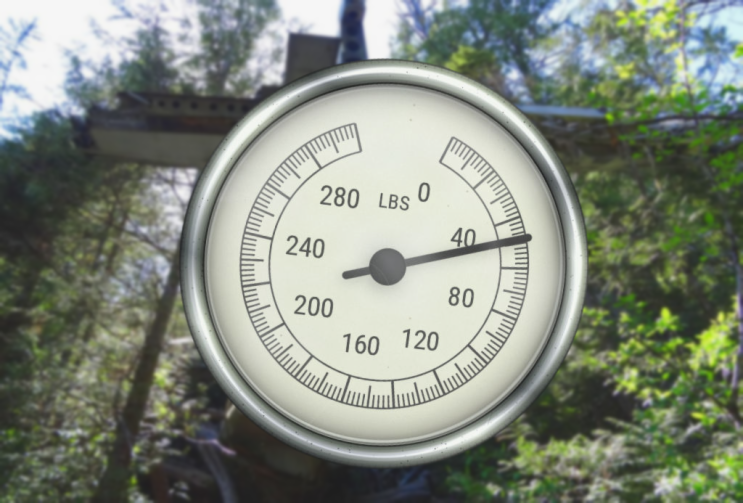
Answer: 48 lb
